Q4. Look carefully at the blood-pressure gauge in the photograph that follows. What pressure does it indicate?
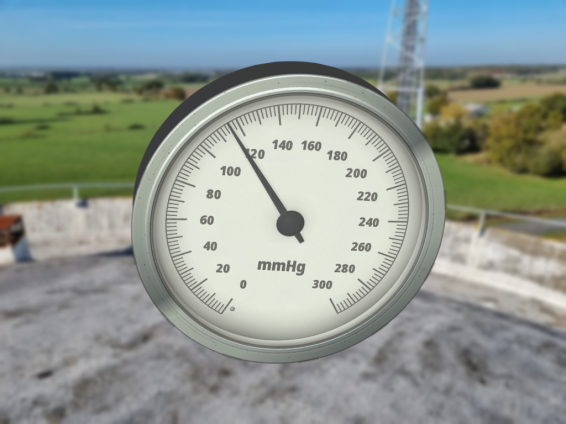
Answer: 116 mmHg
